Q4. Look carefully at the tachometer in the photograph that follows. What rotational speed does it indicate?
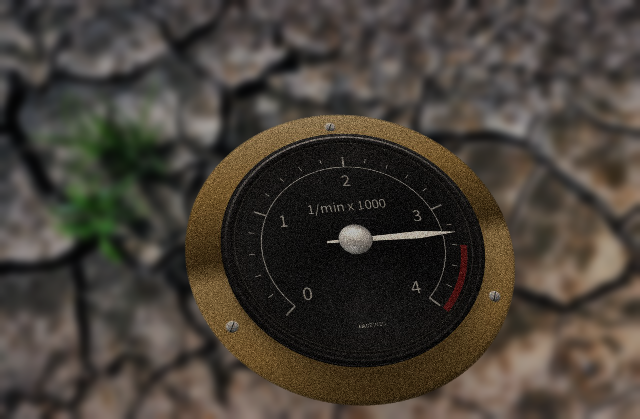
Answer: 3300 rpm
